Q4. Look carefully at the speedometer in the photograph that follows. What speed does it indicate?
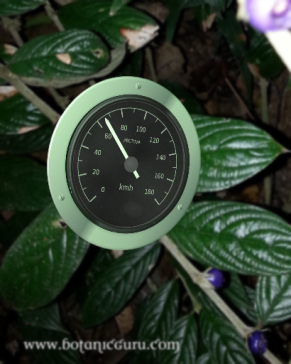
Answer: 65 km/h
